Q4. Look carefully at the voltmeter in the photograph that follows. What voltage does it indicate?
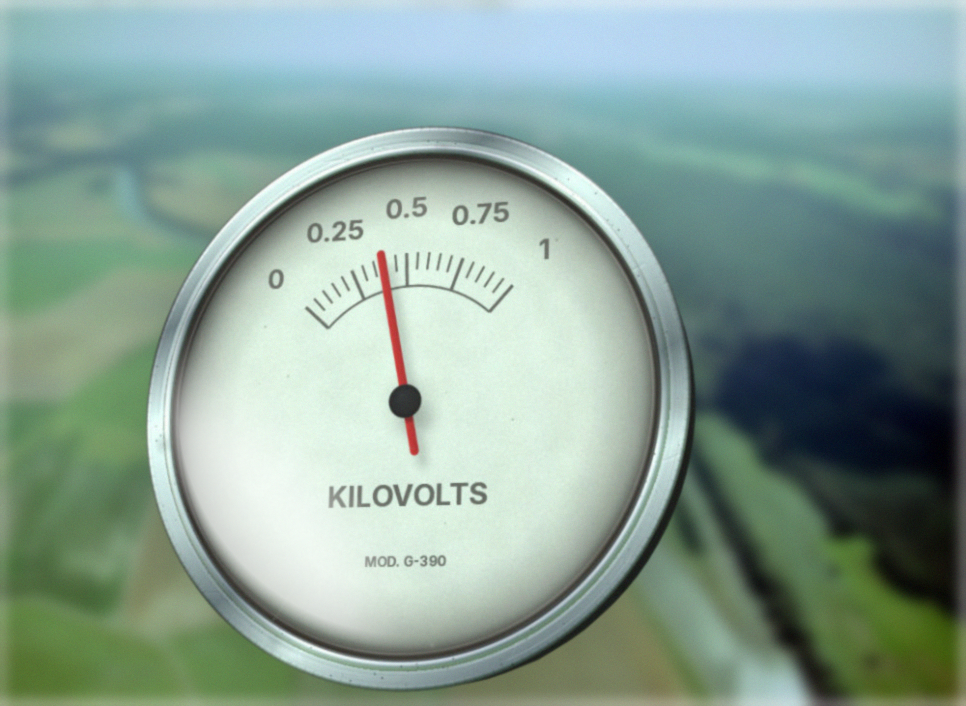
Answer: 0.4 kV
